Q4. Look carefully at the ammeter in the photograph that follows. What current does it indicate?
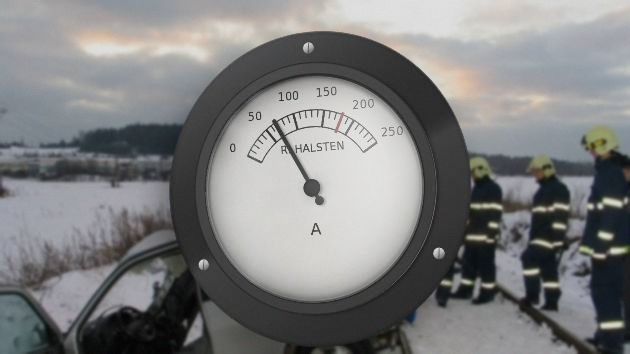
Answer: 70 A
